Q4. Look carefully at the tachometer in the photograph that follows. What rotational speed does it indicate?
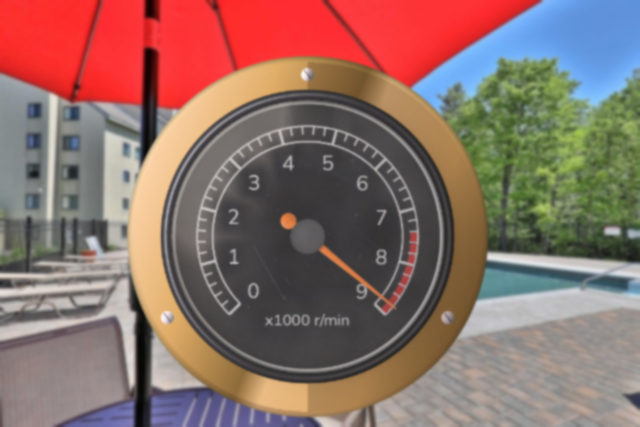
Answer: 8800 rpm
